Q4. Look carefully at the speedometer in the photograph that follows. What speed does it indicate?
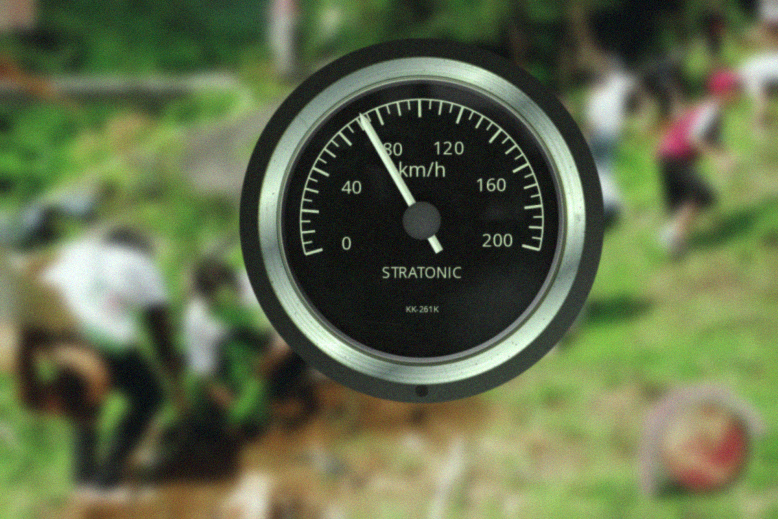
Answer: 72.5 km/h
